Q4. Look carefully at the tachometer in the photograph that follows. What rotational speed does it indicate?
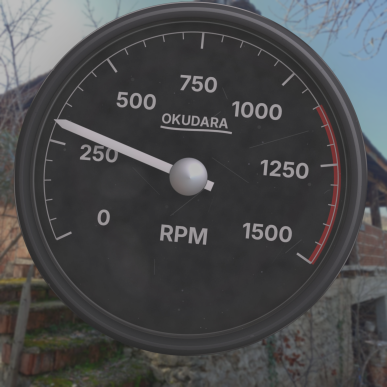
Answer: 300 rpm
